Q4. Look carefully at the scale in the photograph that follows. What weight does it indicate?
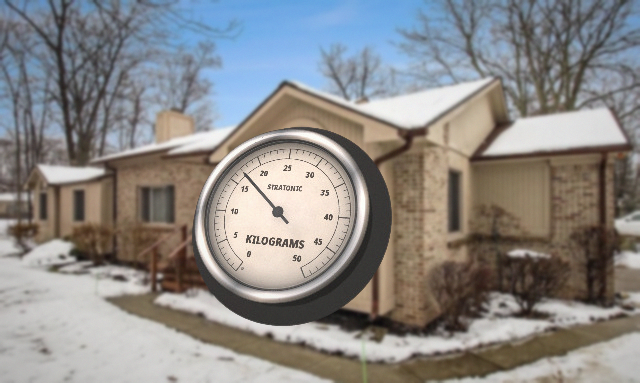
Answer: 17 kg
